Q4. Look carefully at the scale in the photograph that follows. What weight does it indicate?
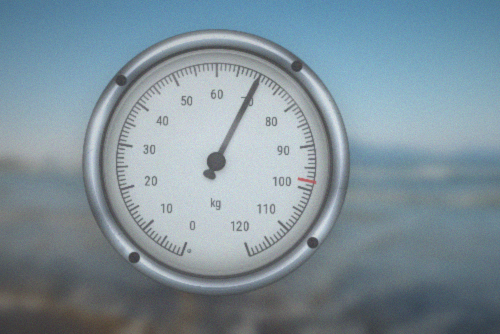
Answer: 70 kg
